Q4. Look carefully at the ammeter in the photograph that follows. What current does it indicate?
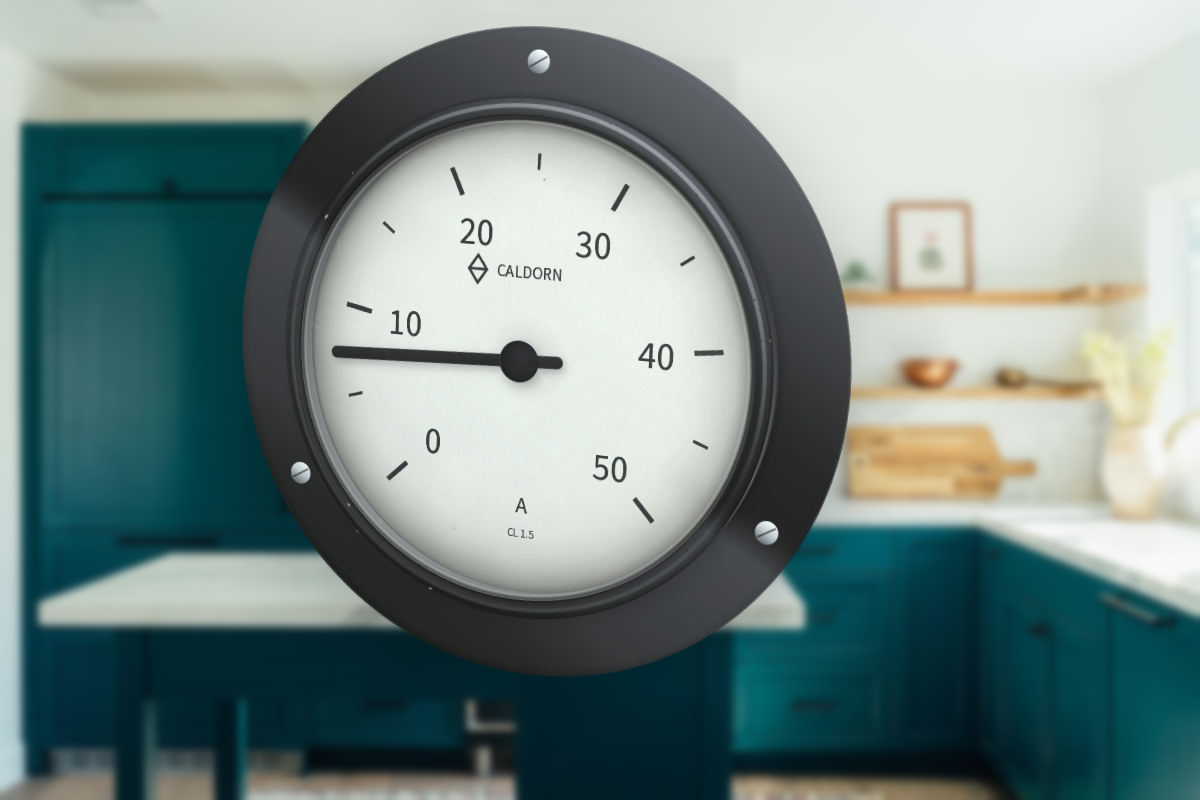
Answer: 7.5 A
